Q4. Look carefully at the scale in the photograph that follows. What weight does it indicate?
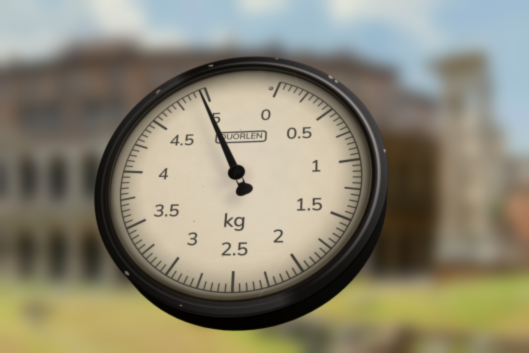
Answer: 4.95 kg
